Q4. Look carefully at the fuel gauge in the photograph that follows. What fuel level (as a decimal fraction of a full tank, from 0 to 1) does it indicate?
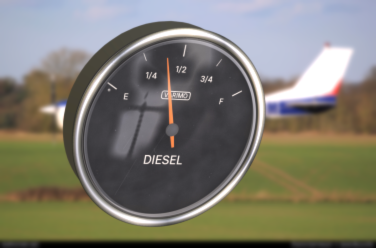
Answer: 0.375
